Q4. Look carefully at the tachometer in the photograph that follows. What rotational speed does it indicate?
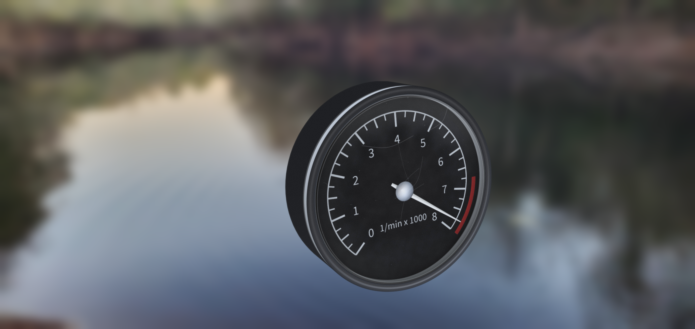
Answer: 7750 rpm
